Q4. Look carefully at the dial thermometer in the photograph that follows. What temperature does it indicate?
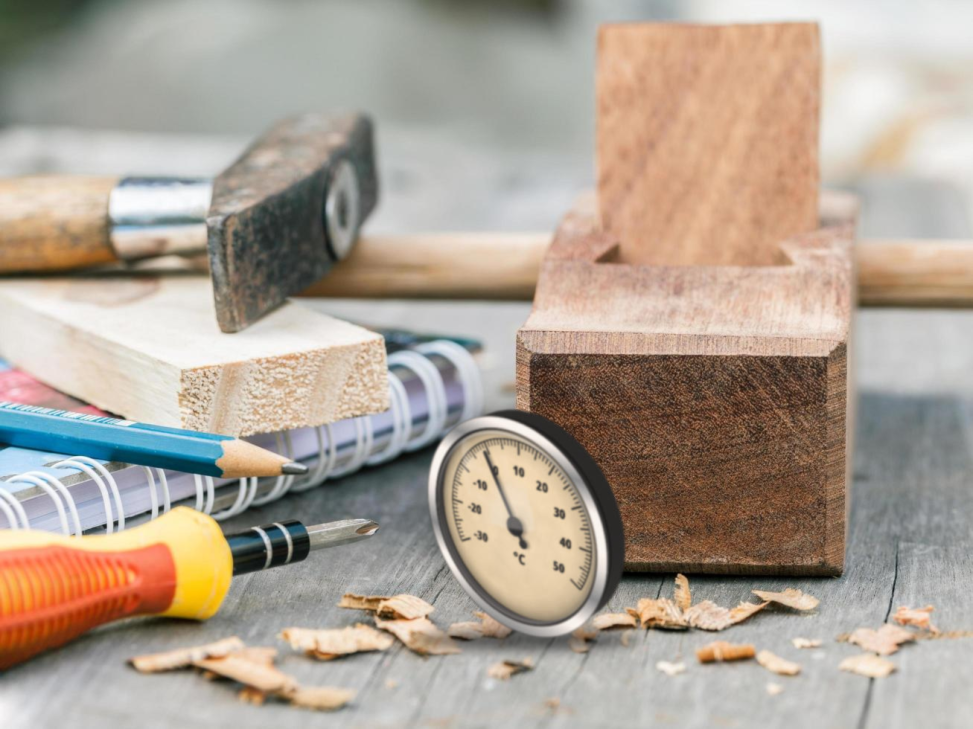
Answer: 0 °C
